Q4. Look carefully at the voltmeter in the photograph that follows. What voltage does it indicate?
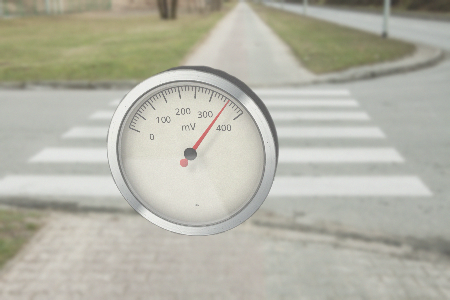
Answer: 350 mV
